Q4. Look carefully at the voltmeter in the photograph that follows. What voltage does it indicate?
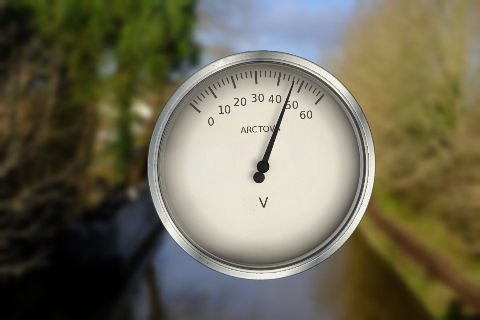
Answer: 46 V
